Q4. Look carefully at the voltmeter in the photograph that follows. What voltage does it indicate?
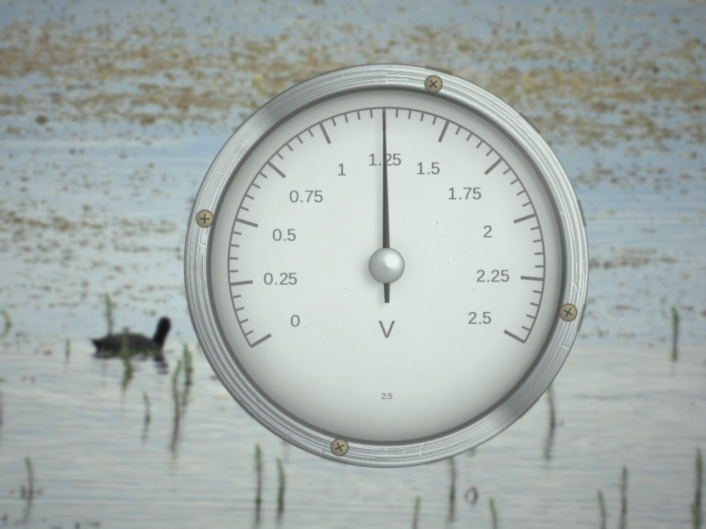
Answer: 1.25 V
